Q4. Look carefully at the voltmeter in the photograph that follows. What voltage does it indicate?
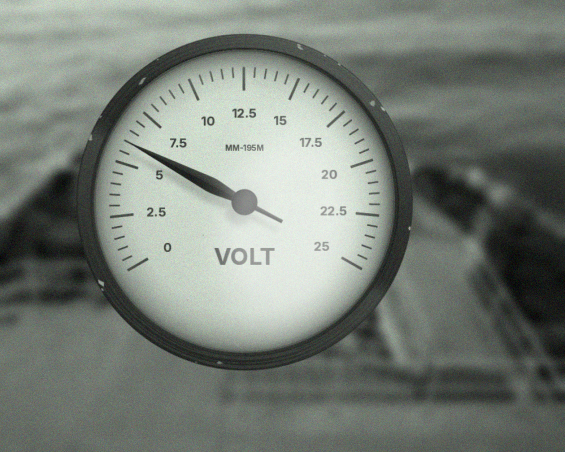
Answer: 6 V
